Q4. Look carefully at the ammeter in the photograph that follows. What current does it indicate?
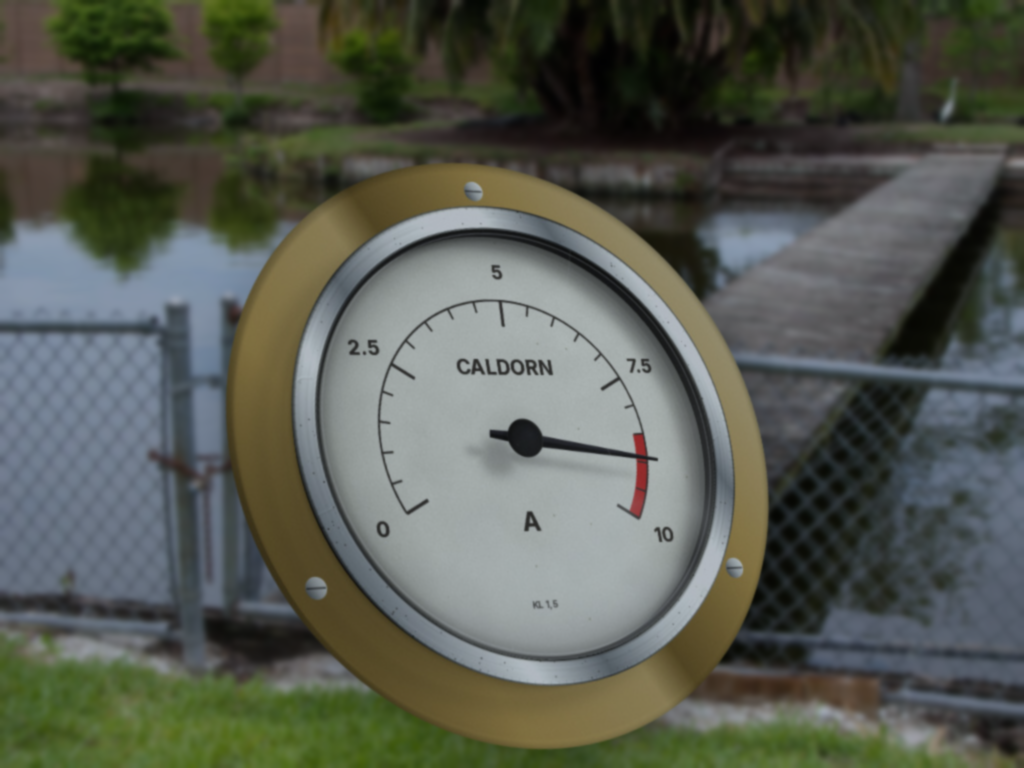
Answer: 9 A
